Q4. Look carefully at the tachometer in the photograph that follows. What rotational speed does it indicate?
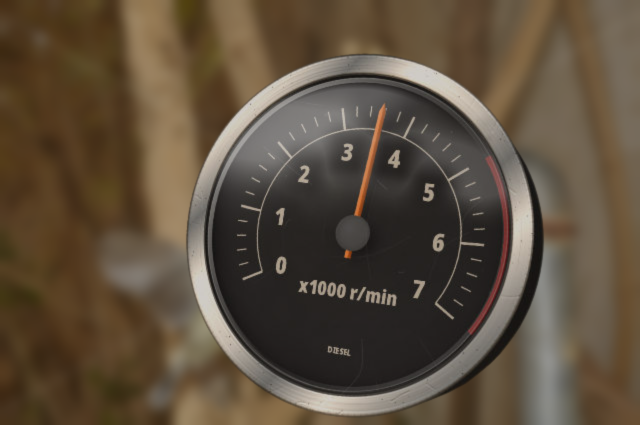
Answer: 3600 rpm
